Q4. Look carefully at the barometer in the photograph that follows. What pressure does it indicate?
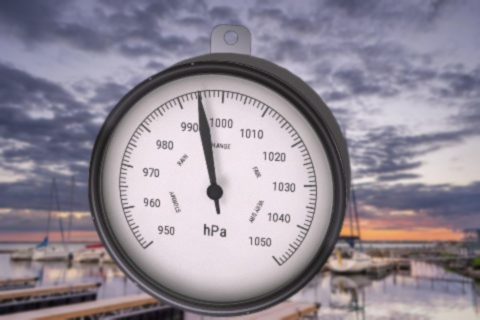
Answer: 995 hPa
